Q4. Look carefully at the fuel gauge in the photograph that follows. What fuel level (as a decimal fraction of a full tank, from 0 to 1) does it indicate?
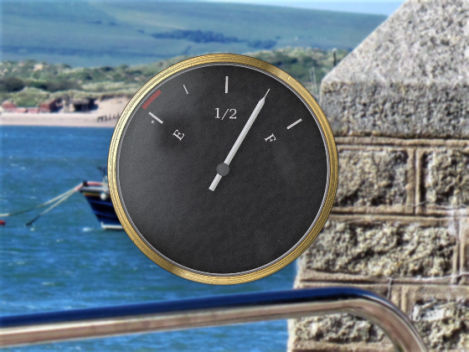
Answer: 0.75
